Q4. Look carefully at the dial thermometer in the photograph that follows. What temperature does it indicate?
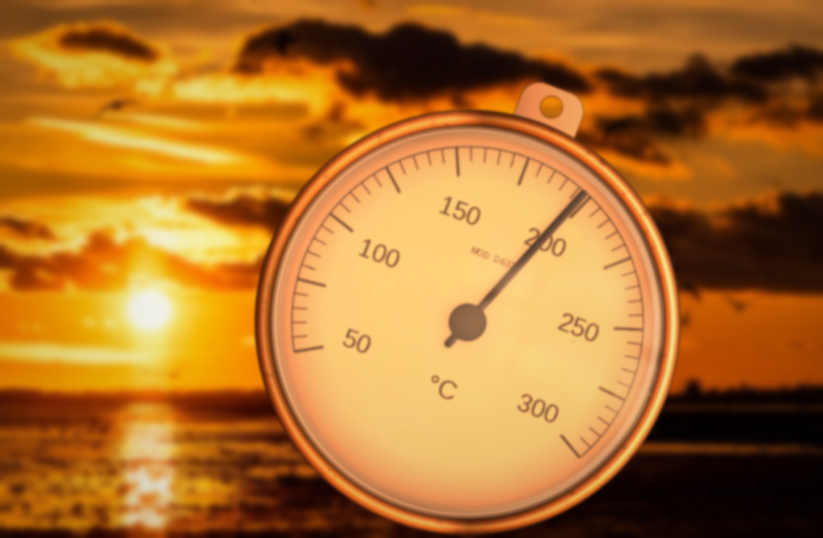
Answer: 197.5 °C
